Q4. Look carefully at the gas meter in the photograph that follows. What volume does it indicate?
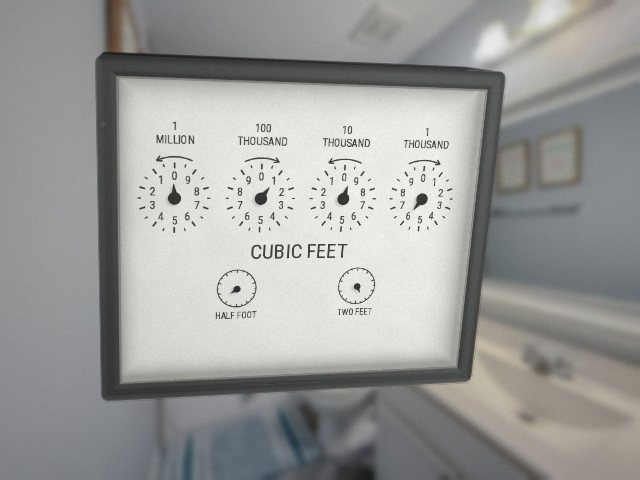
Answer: 9600 ft³
